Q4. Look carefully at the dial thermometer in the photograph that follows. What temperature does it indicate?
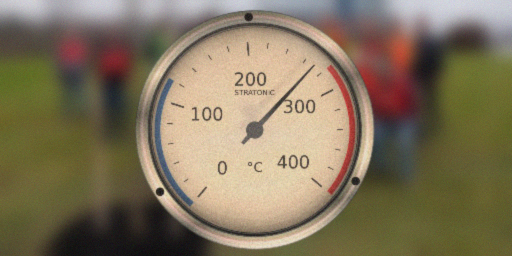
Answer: 270 °C
